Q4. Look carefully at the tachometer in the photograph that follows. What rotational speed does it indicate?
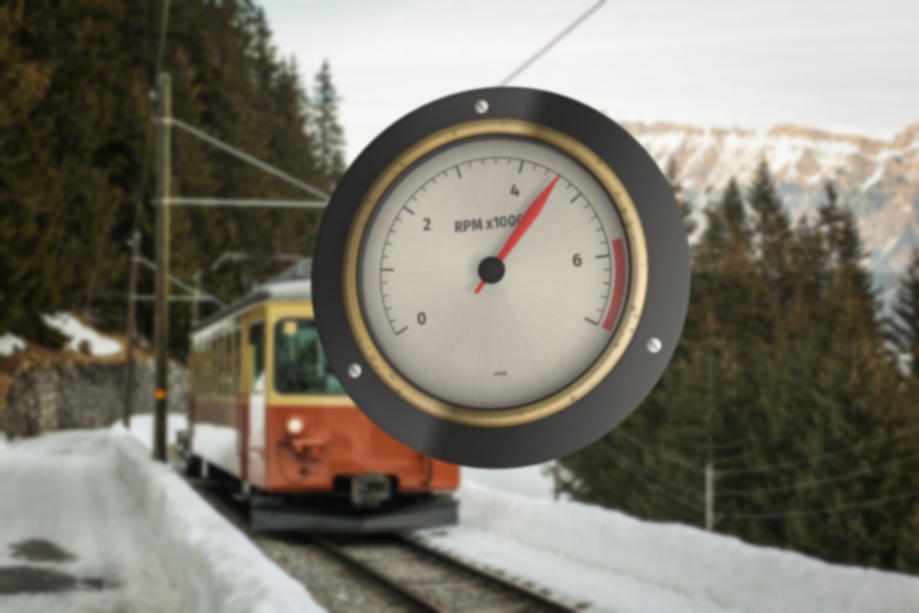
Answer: 4600 rpm
